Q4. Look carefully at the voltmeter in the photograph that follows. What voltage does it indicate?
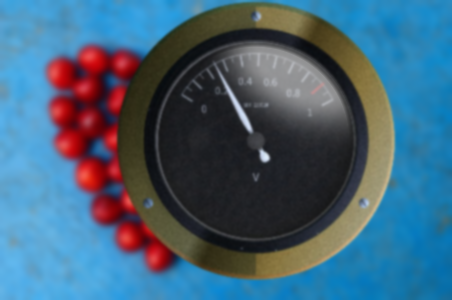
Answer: 0.25 V
